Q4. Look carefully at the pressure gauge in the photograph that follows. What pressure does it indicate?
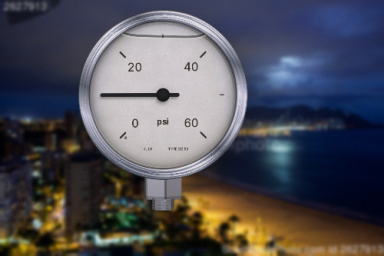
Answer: 10 psi
